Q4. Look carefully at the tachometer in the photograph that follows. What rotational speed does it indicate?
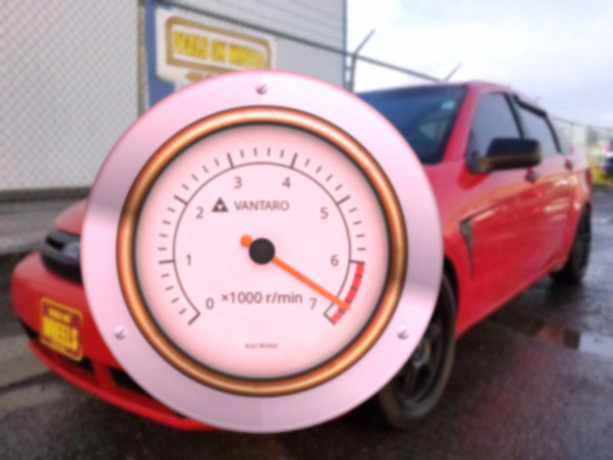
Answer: 6700 rpm
